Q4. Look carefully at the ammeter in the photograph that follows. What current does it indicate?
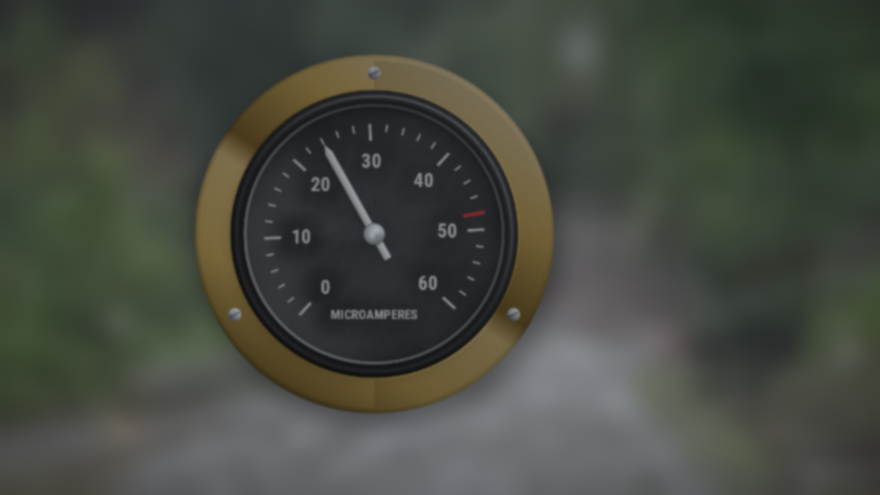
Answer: 24 µA
